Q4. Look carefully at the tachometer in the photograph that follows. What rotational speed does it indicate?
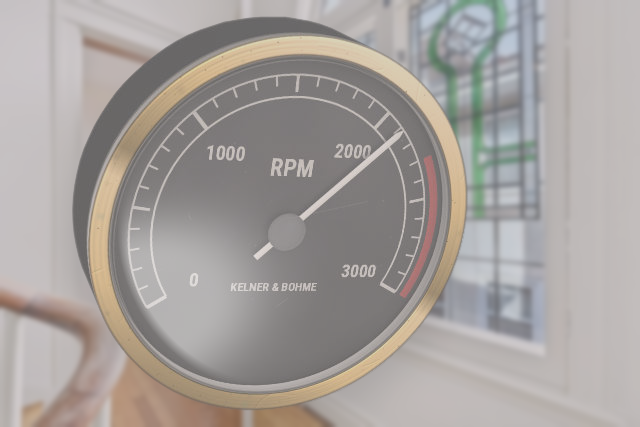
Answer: 2100 rpm
